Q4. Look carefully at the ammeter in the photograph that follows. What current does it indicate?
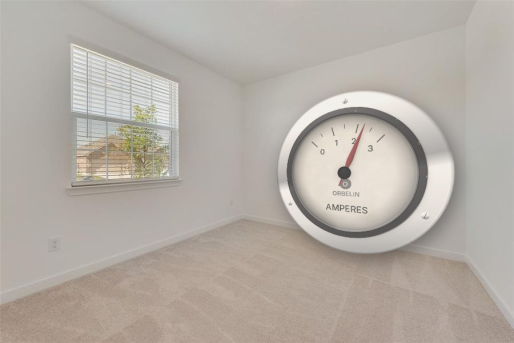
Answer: 2.25 A
